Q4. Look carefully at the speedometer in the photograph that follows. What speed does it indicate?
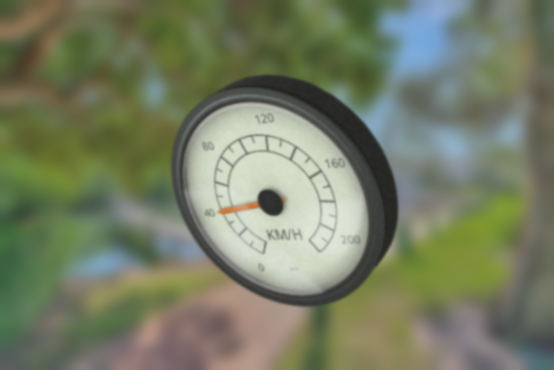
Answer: 40 km/h
